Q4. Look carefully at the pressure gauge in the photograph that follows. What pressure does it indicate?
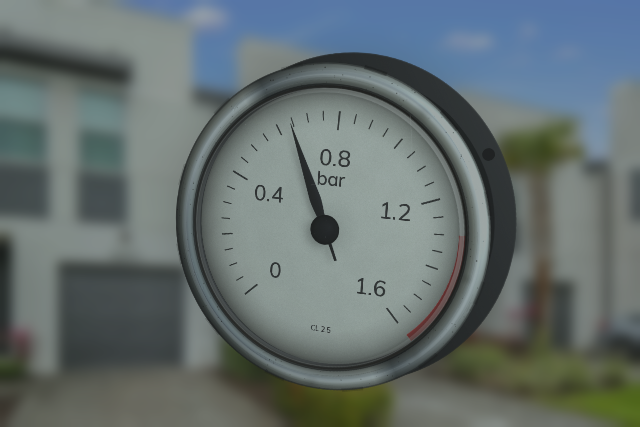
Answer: 0.65 bar
